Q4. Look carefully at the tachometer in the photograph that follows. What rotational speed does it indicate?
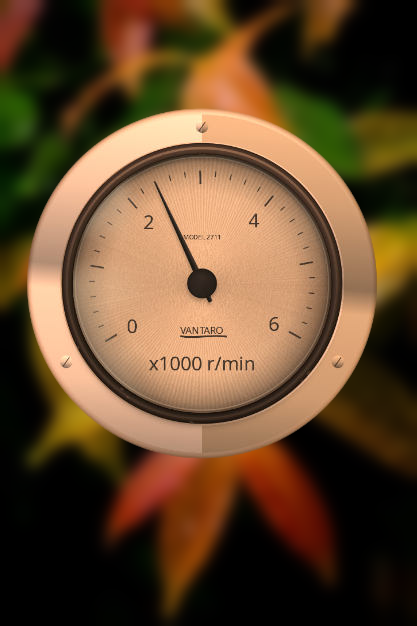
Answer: 2400 rpm
